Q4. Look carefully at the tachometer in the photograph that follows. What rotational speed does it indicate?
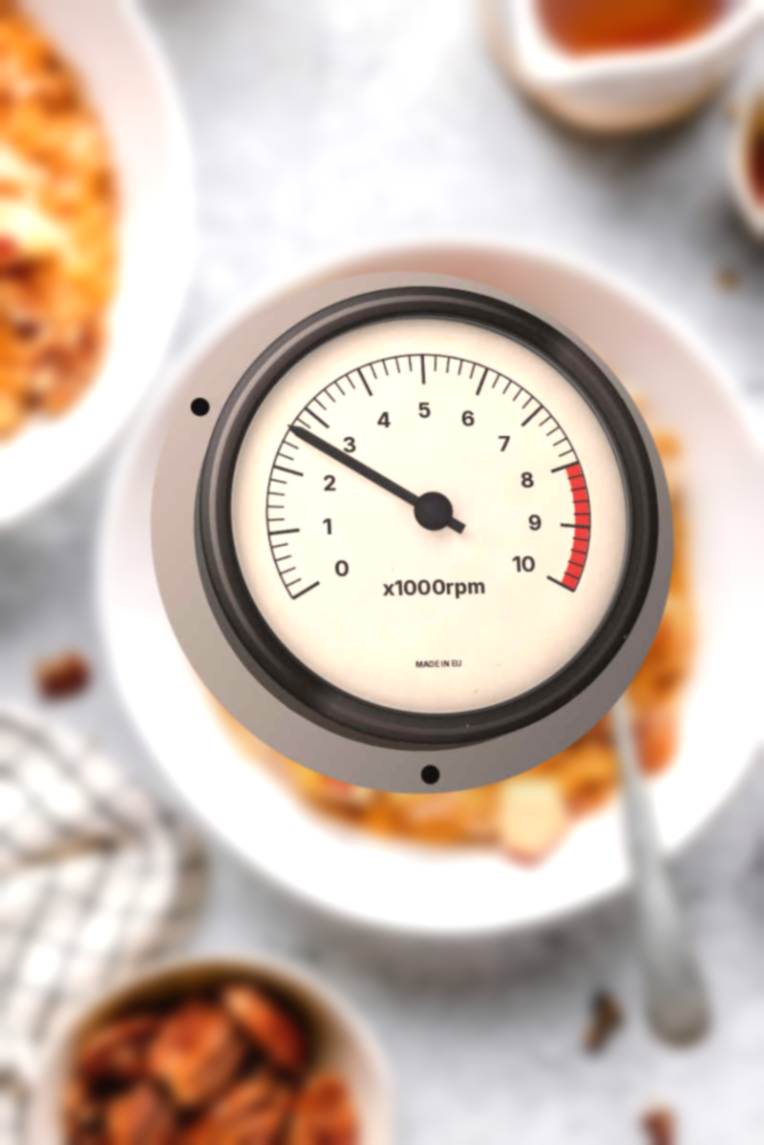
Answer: 2600 rpm
